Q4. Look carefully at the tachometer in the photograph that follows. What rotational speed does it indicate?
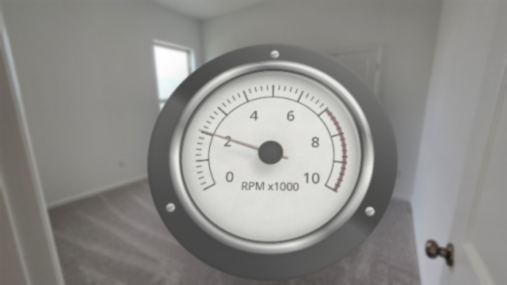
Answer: 2000 rpm
